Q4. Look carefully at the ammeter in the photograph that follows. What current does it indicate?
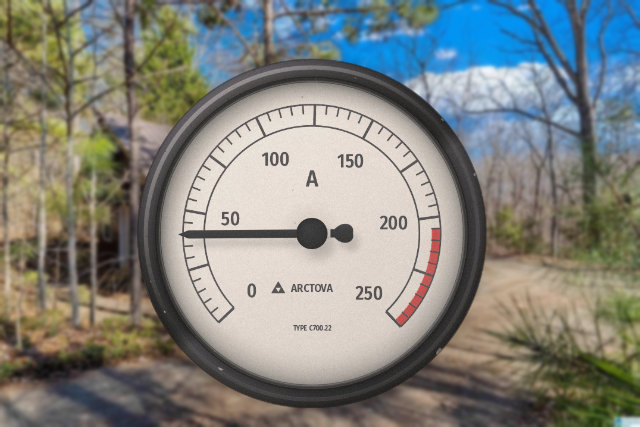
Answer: 40 A
